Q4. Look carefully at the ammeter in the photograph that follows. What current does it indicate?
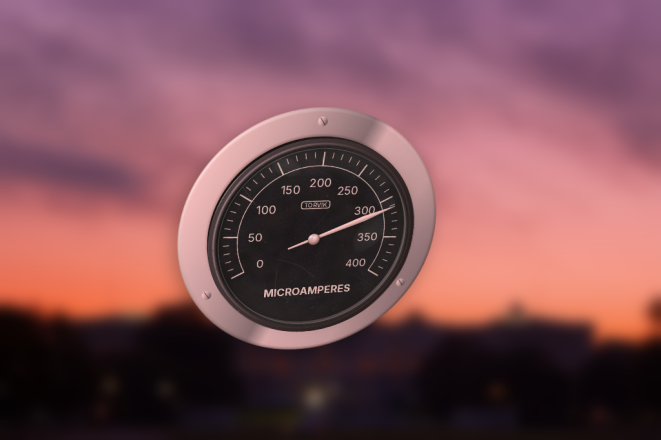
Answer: 310 µA
